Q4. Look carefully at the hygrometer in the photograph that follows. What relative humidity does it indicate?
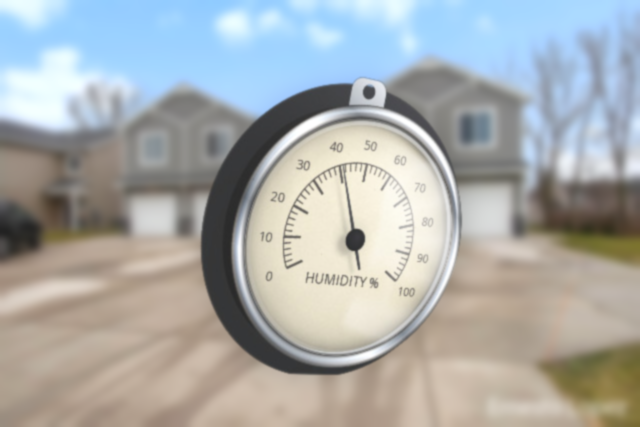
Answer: 40 %
